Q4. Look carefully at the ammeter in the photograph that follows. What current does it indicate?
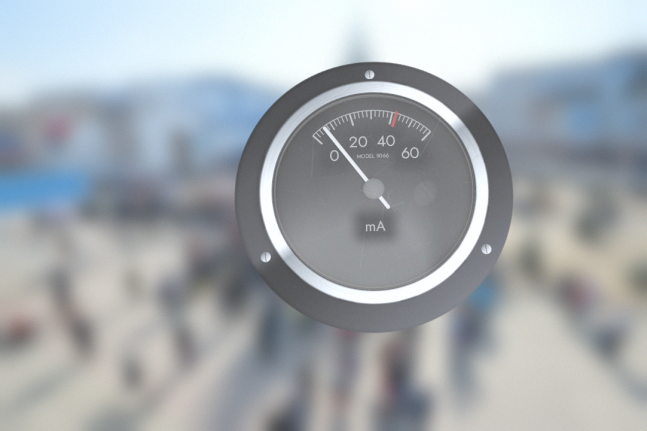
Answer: 6 mA
